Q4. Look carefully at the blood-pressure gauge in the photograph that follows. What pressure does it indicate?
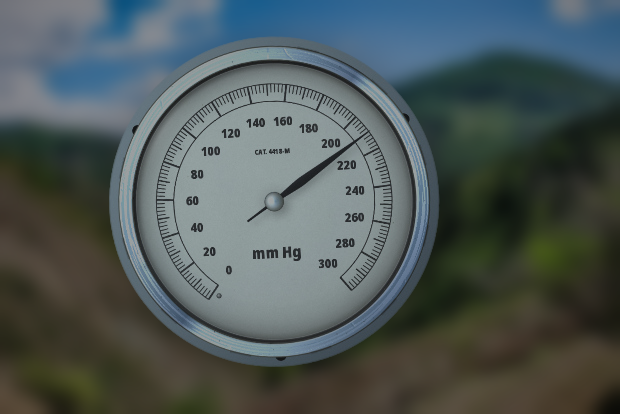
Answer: 210 mmHg
